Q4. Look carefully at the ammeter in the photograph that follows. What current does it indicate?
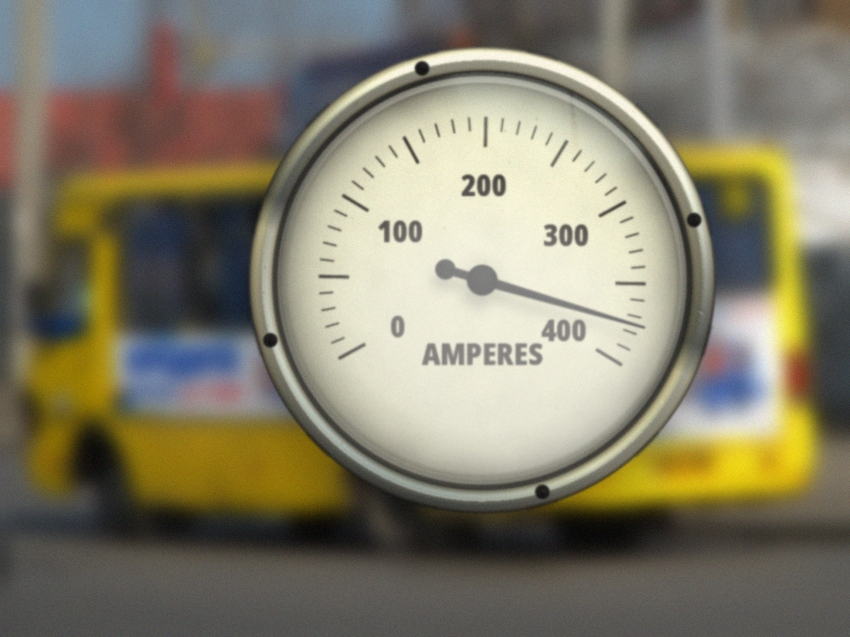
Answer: 375 A
